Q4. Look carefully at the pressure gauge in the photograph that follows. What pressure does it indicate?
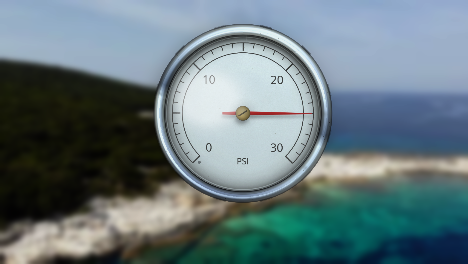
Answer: 25 psi
